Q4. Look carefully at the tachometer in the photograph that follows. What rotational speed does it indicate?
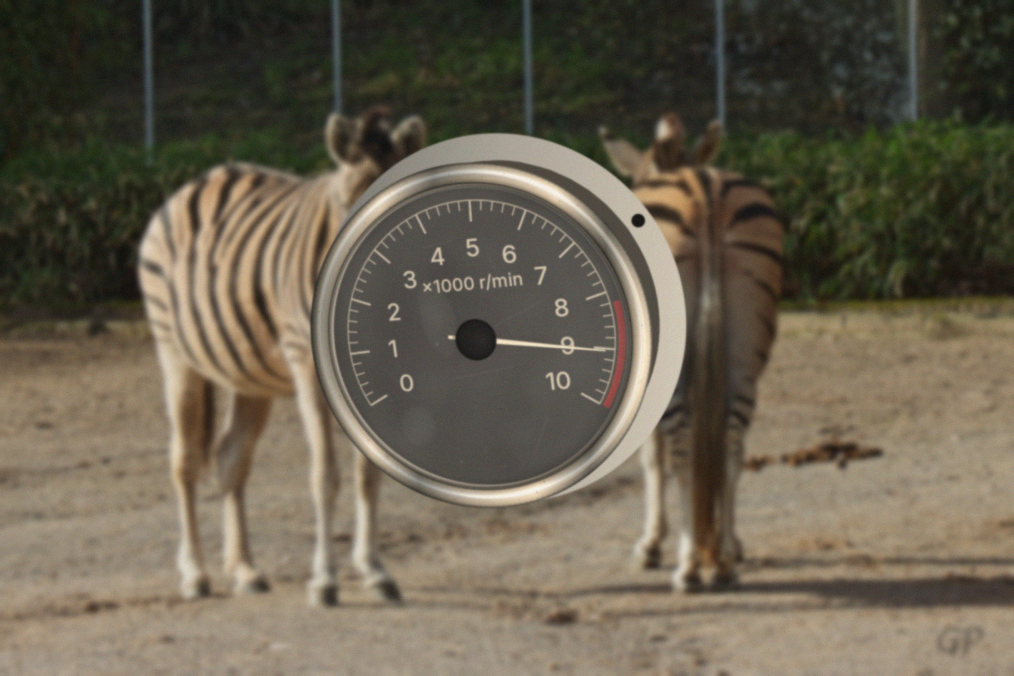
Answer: 9000 rpm
